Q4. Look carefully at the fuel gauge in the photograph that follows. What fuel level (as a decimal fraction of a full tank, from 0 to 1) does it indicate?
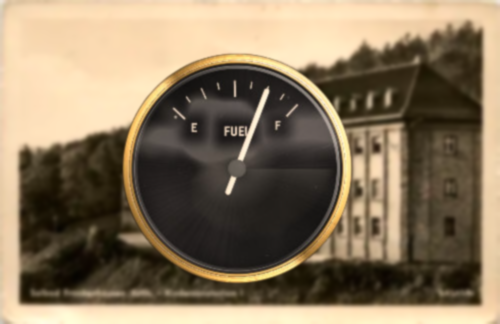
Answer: 0.75
